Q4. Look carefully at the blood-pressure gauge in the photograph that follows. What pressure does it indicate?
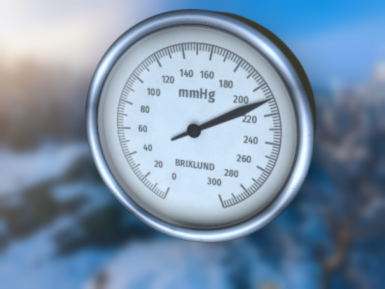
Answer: 210 mmHg
